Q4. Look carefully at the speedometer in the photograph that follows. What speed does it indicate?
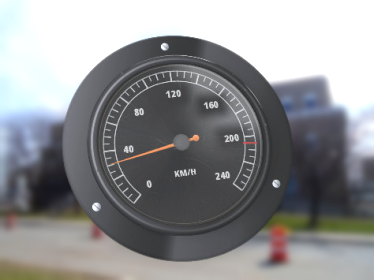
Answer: 30 km/h
